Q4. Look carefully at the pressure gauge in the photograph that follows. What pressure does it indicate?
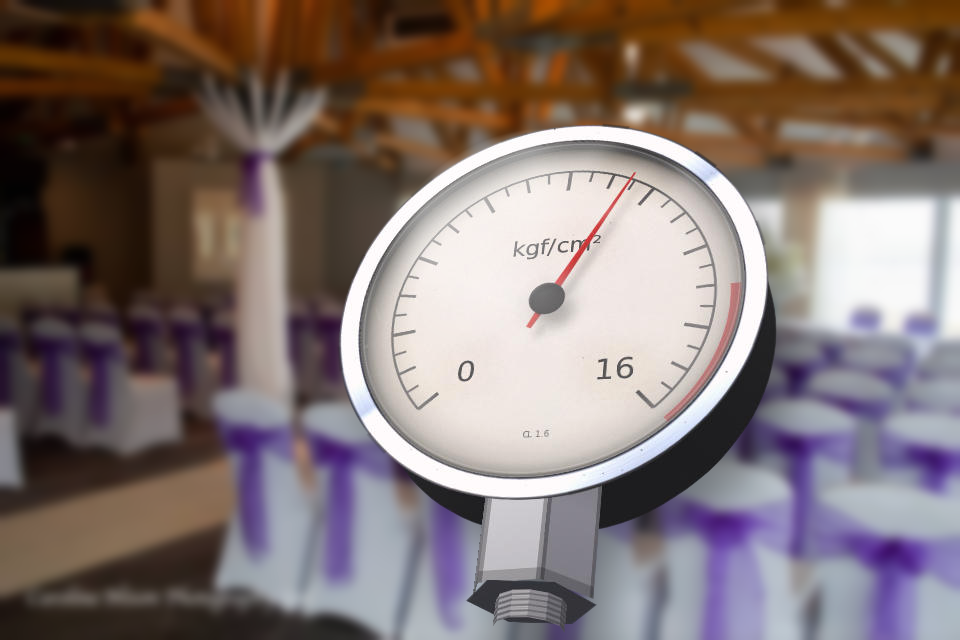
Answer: 9.5 kg/cm²
